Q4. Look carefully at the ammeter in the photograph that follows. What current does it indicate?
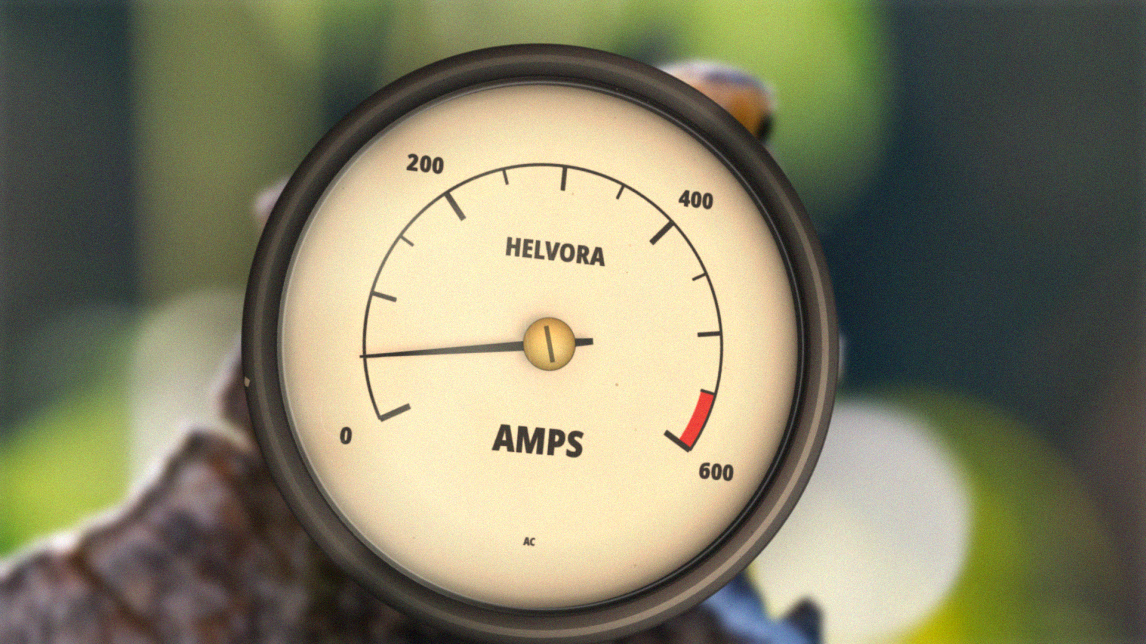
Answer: 50 A
